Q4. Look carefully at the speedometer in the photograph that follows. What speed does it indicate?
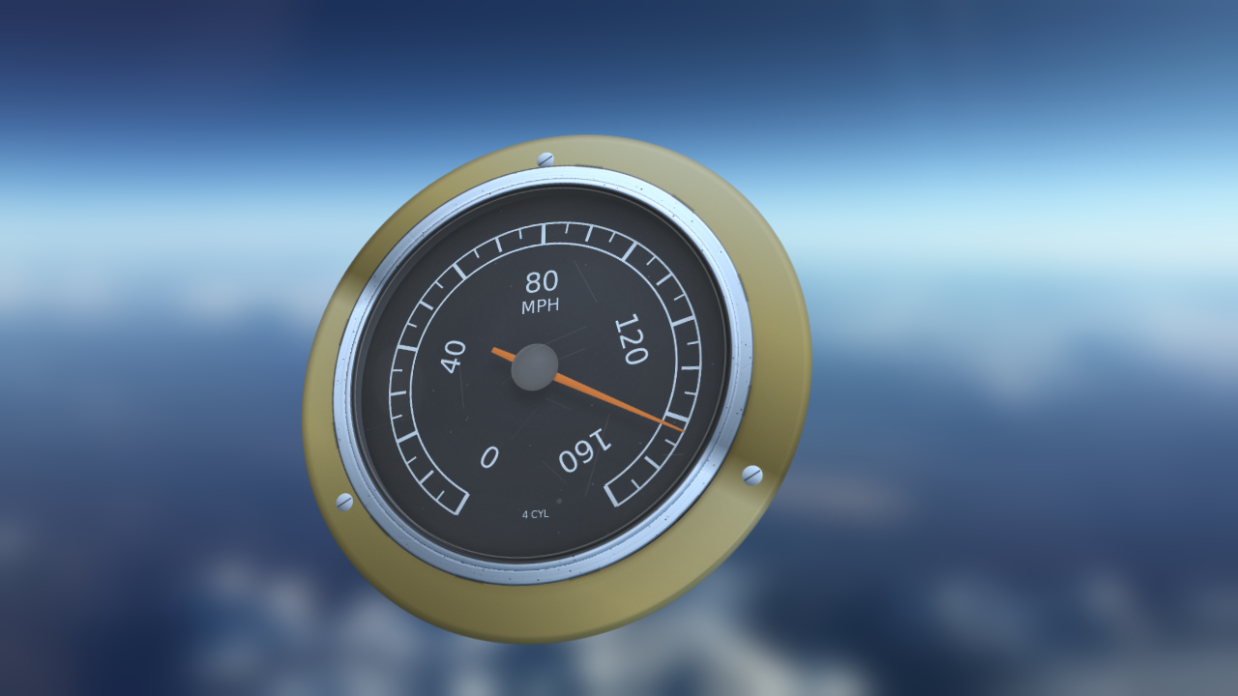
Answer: 142.5 mph
